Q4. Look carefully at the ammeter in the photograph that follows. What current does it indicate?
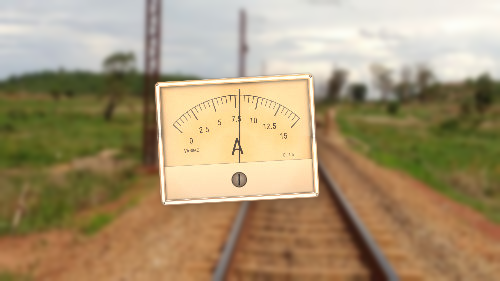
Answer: 8 A
